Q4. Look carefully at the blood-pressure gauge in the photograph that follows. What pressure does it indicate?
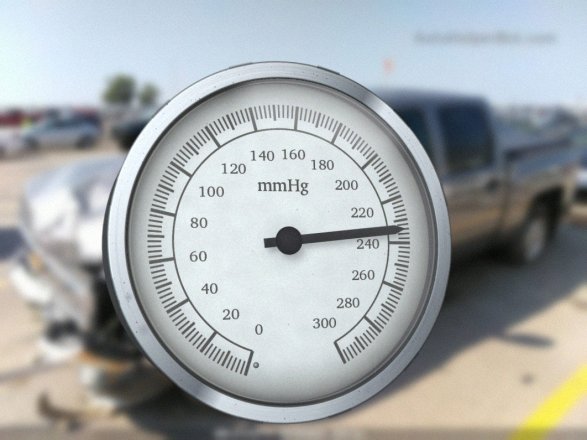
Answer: 234 mmHg
